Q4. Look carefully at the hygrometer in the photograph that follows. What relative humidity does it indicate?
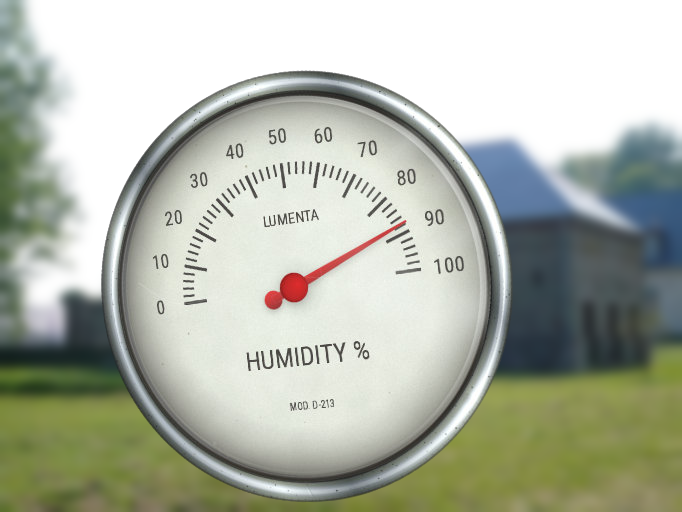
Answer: 88 %
